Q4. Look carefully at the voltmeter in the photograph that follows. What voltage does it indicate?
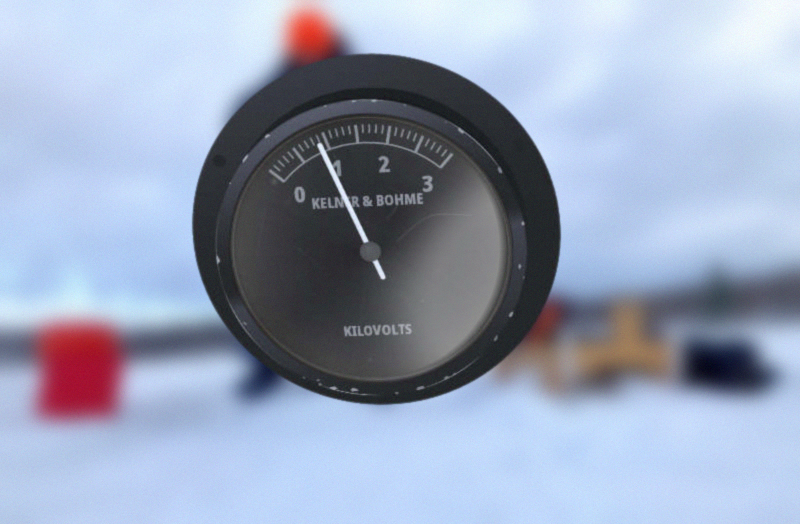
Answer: 0.9 kV
